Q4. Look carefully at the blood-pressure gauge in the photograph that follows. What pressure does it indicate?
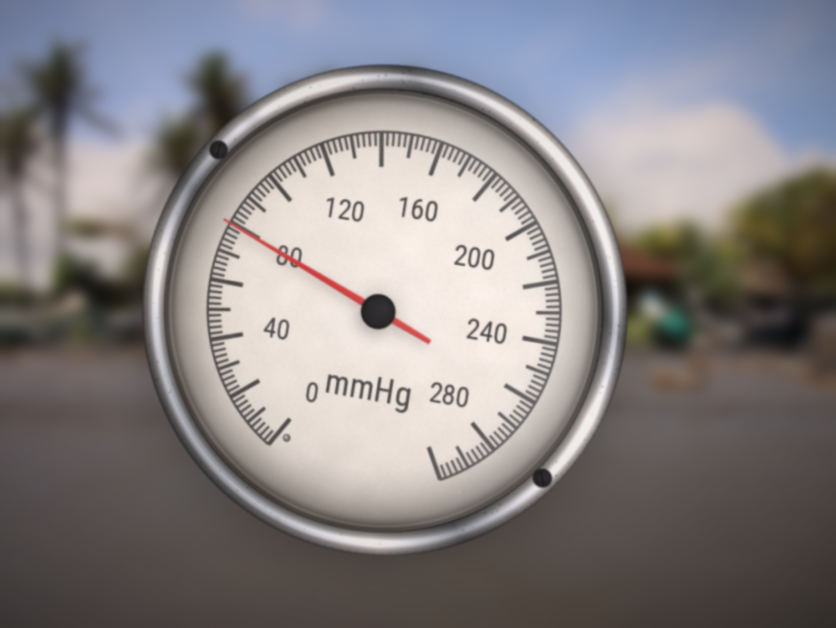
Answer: 80 mmHg
